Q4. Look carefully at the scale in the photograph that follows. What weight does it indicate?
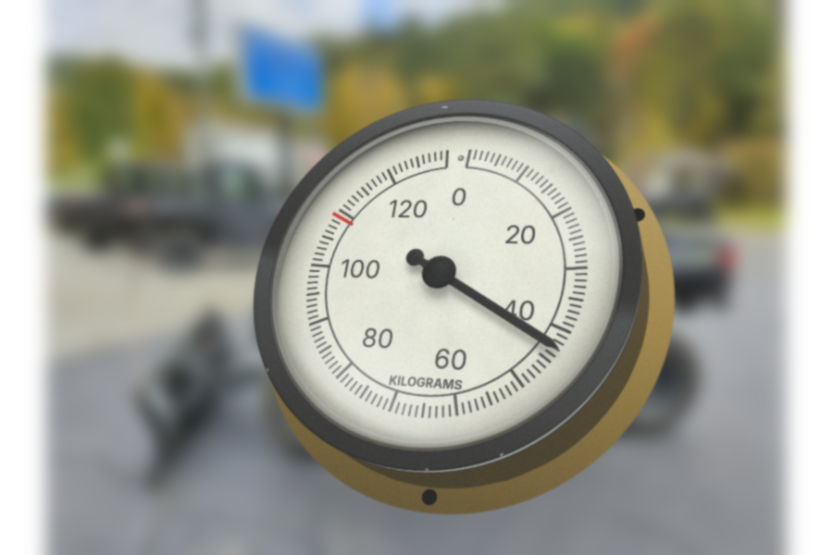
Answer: 43 kg
